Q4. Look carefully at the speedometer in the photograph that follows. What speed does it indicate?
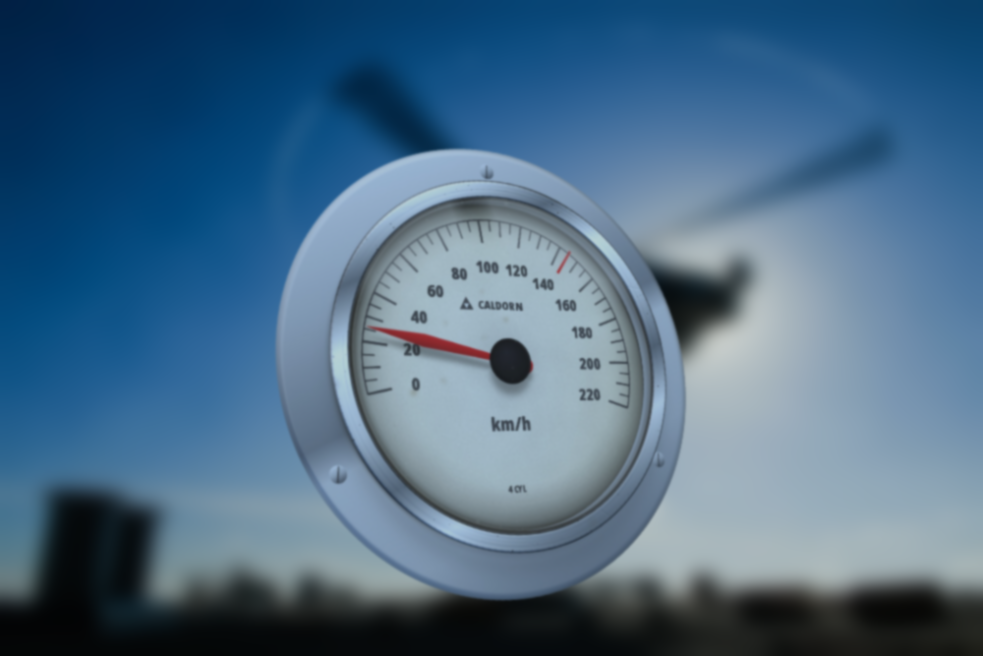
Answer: 25 km/h
